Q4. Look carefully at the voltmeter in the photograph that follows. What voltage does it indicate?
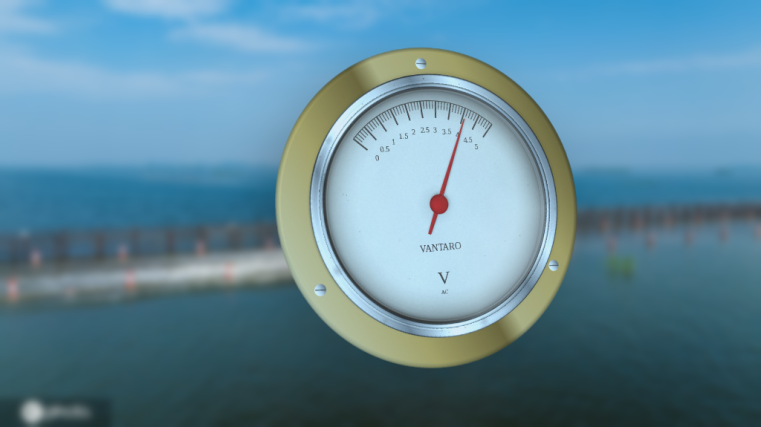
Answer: 4 V
